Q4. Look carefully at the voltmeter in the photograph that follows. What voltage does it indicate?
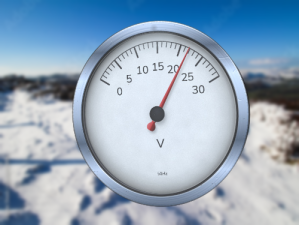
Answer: 22 V
